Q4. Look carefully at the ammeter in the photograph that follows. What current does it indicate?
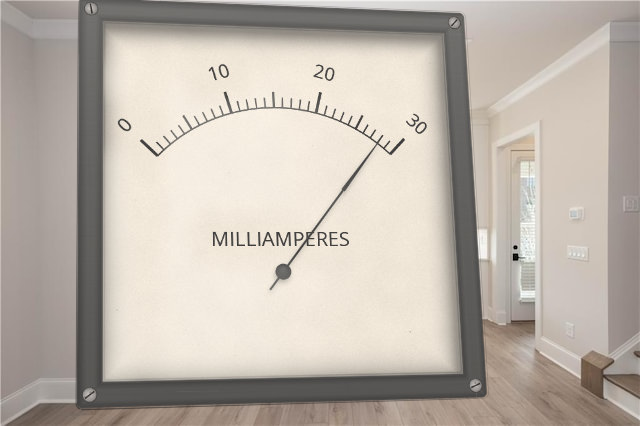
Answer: 28 mA
